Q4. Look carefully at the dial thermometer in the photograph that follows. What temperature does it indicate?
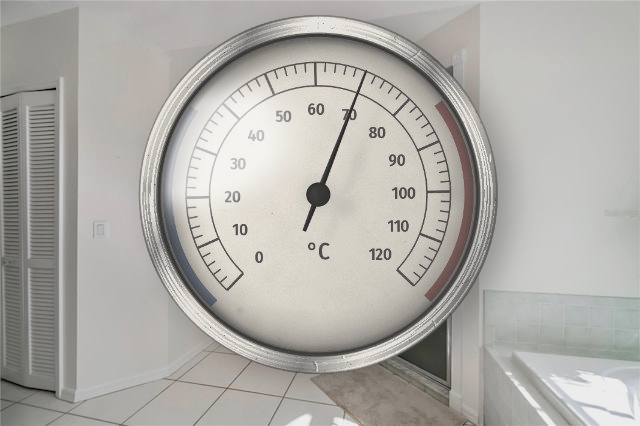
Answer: 70 °C
